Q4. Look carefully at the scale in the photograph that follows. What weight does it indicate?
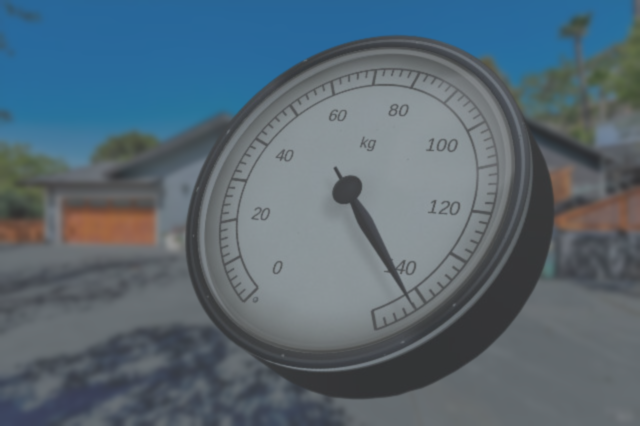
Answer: 142 kg
